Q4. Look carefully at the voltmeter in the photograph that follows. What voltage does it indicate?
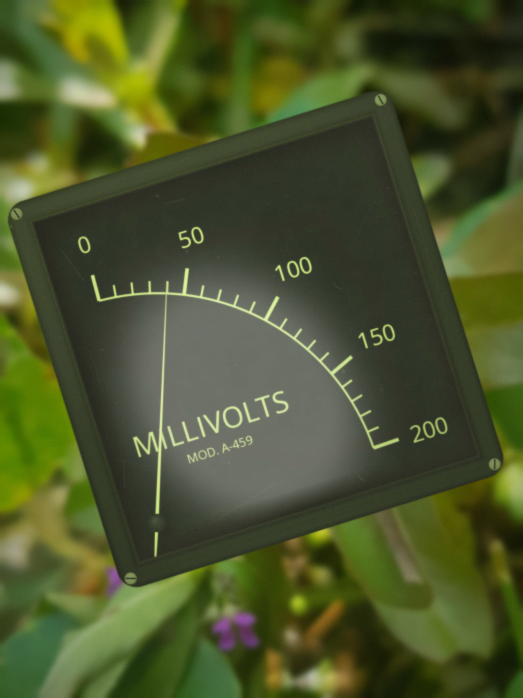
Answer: 40 mV
